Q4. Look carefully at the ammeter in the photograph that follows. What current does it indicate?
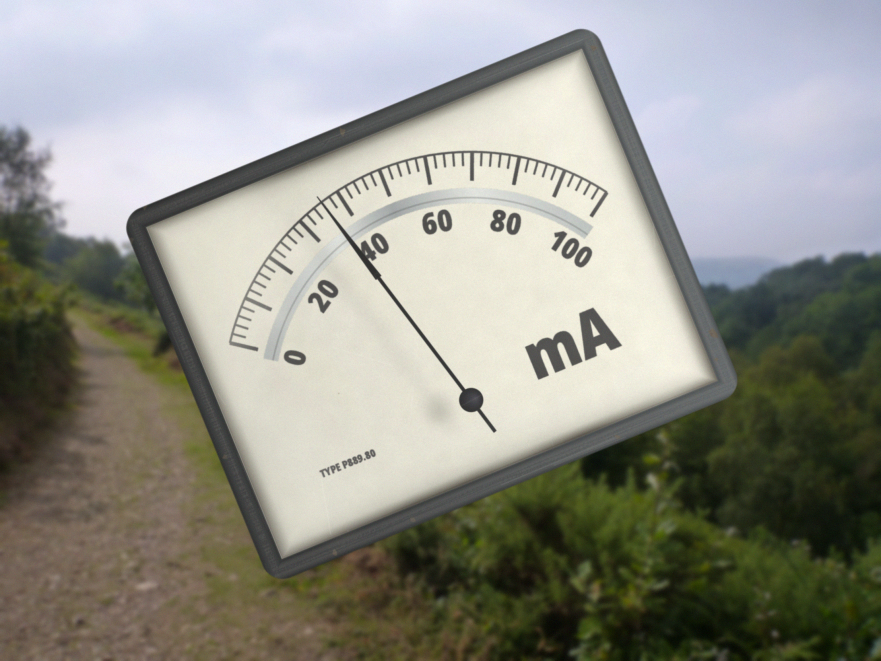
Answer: 36 mA
